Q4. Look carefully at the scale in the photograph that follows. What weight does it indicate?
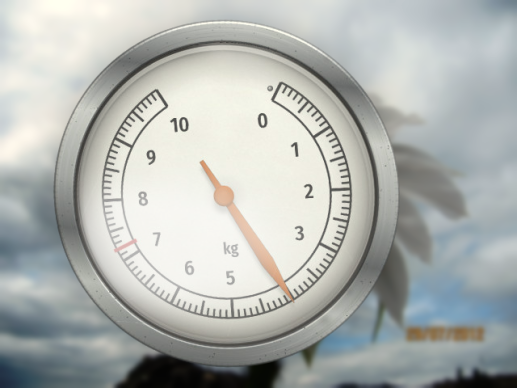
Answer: 4 kg
